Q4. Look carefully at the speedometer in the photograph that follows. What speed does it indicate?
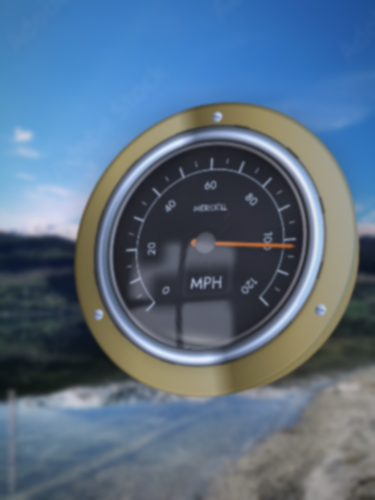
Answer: 102.5 mph
